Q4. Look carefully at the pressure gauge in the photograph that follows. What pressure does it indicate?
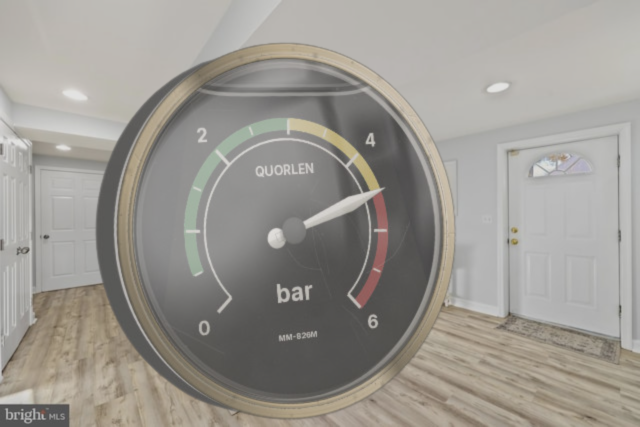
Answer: 4.5 bar
